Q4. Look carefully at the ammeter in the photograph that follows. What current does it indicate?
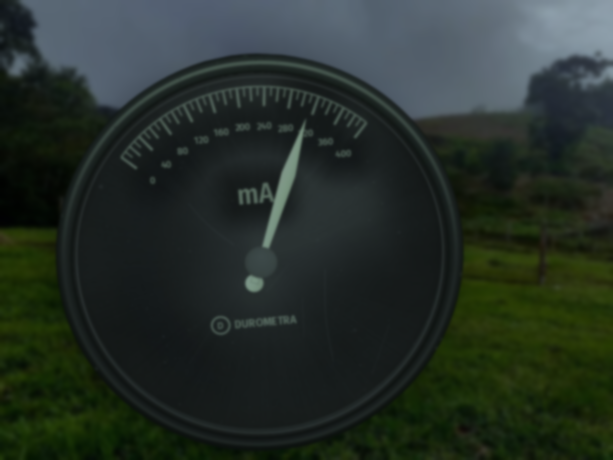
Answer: 310 mA
